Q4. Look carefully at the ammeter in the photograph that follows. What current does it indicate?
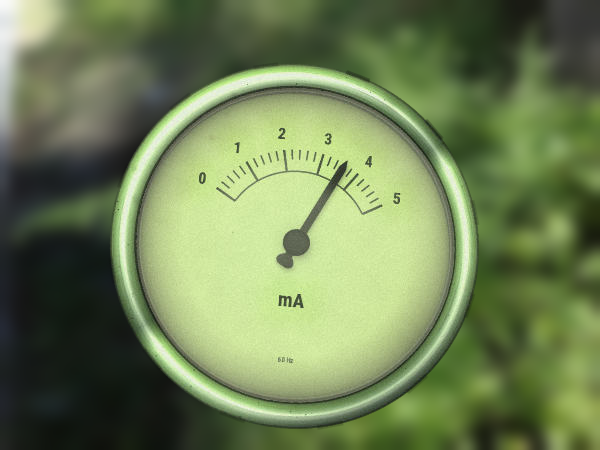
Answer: 3.6 mA
